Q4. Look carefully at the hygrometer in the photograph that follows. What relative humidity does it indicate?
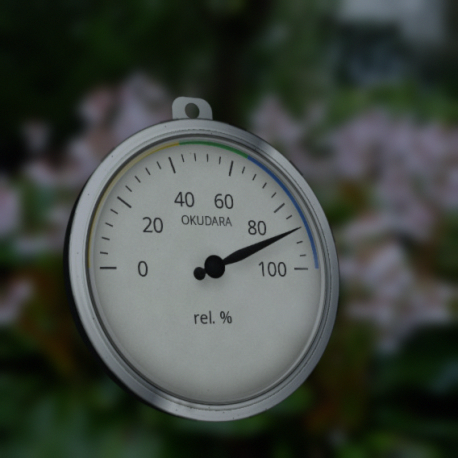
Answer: 88 %
